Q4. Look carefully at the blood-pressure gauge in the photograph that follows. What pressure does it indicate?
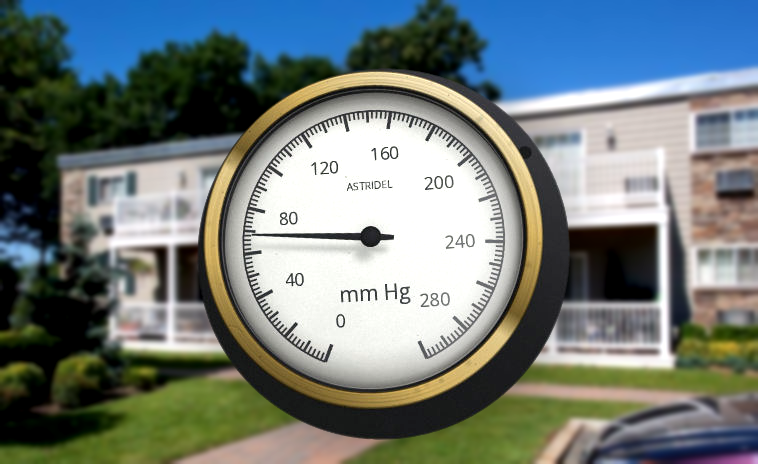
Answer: 68 mmHg
